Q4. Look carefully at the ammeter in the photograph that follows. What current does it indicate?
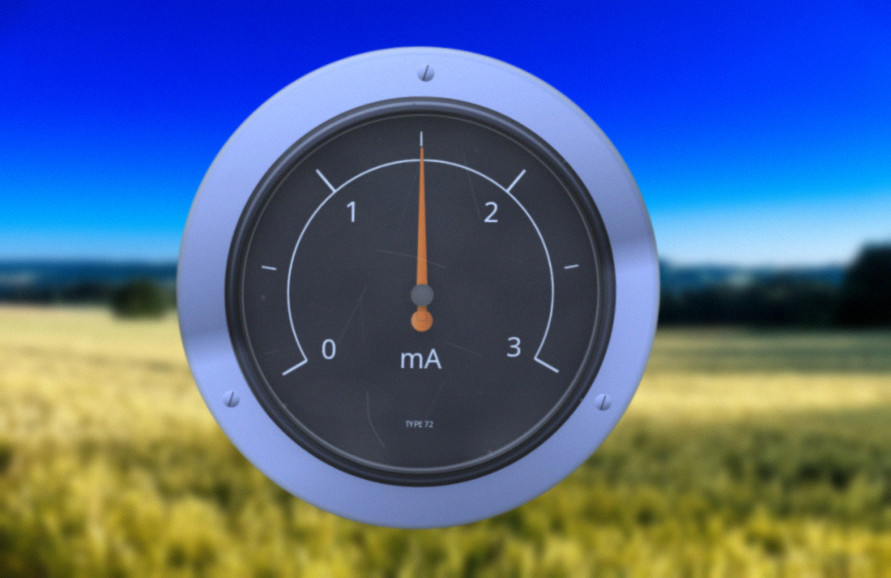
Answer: 1.5 mA
